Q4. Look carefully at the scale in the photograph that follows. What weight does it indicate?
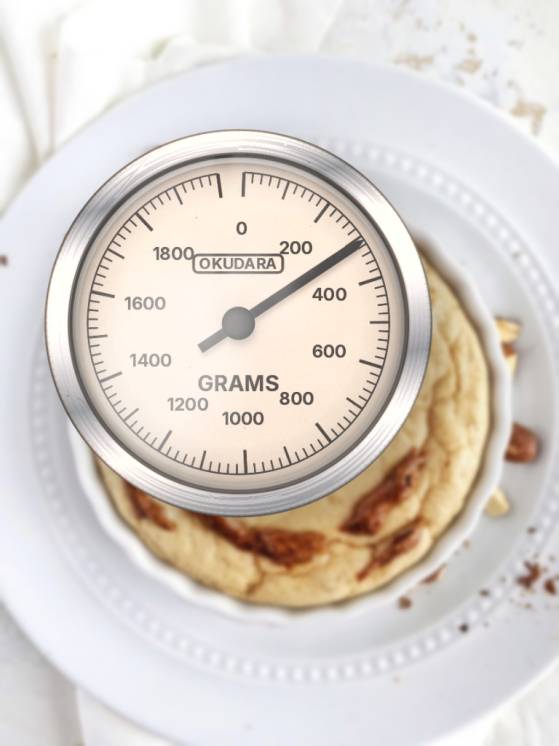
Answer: 310 g
